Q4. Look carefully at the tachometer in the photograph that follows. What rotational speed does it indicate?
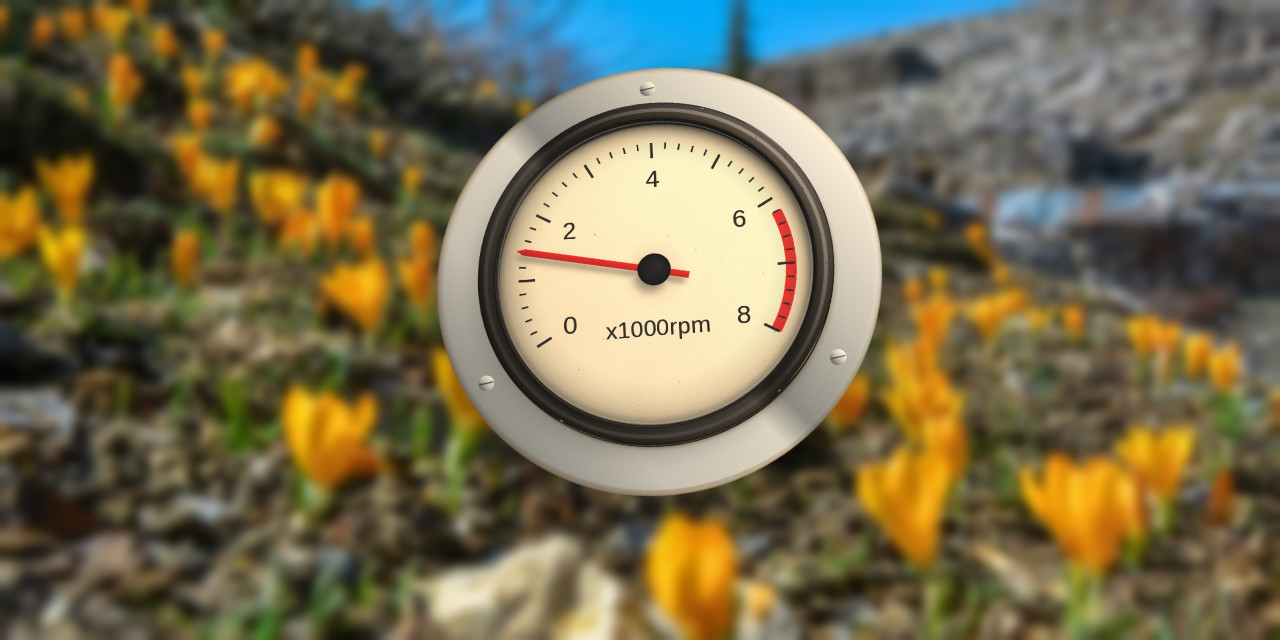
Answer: 1400 rpm
